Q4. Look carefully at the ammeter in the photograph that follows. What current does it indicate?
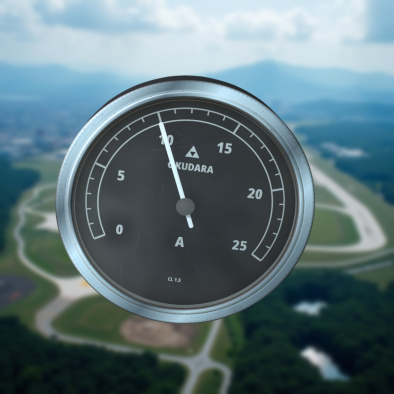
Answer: 10 A
